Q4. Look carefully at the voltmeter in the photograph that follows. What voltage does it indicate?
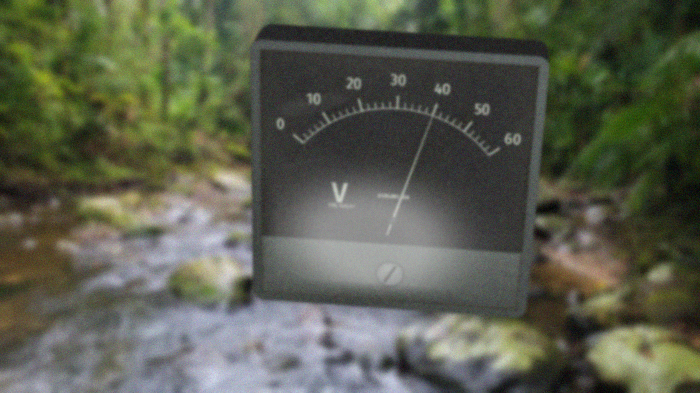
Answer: 40 V
